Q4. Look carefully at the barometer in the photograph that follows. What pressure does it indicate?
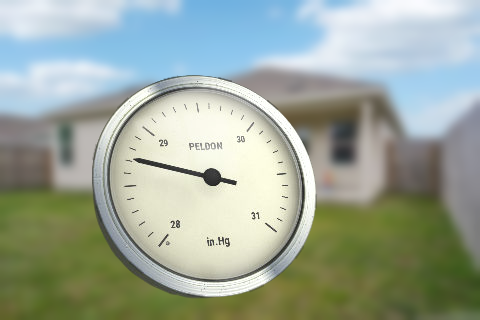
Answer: 28.7 inHg
